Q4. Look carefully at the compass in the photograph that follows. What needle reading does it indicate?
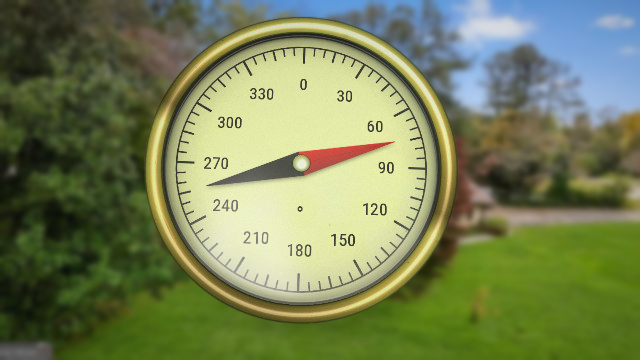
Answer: 75 °
